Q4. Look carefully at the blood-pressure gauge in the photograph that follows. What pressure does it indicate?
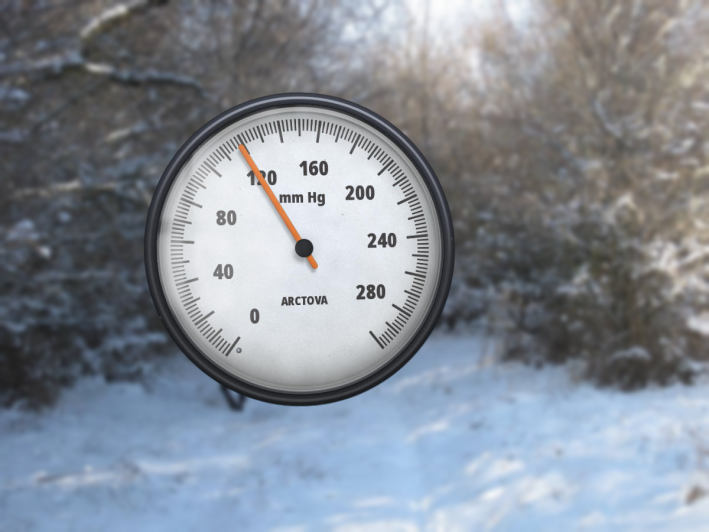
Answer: 118 mmHg
